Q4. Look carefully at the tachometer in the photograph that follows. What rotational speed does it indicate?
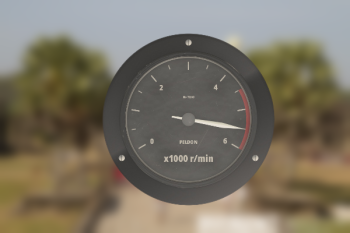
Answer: 5500 rpm
